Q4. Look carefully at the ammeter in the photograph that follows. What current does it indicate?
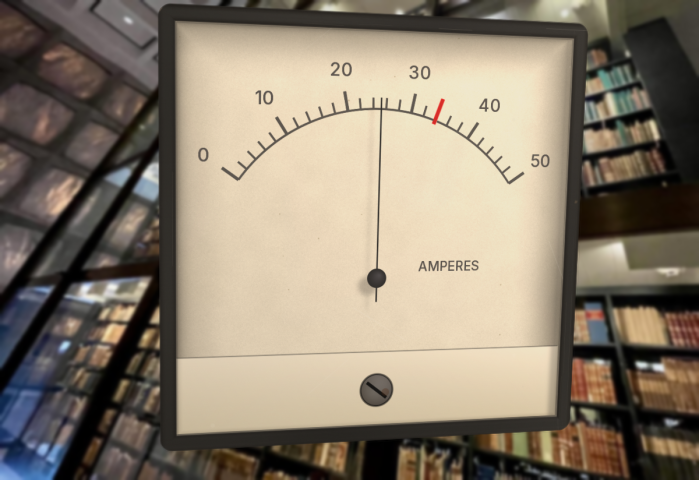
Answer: 25 A
